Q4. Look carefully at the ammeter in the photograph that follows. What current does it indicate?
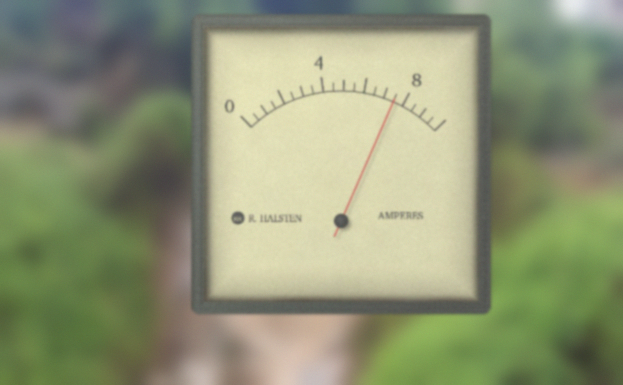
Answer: 7.5 A
